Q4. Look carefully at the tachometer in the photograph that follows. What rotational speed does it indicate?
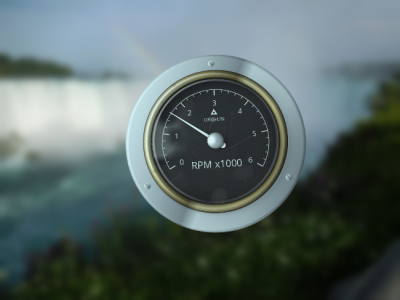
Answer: 1600 rpm
